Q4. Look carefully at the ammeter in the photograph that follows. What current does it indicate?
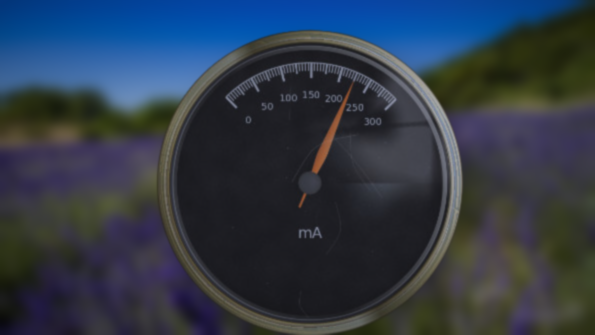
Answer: 225 mA
